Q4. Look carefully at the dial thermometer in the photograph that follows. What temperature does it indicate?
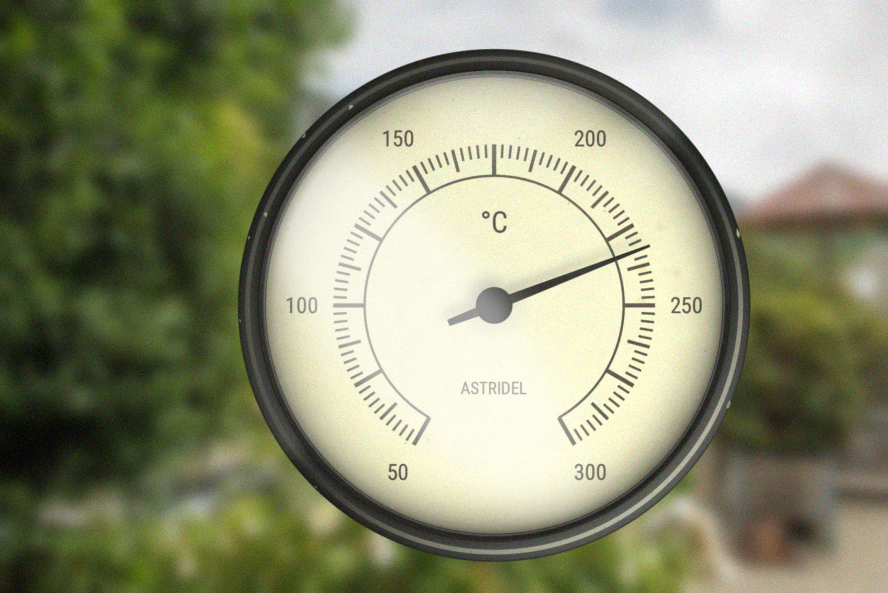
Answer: 232.5 °C
